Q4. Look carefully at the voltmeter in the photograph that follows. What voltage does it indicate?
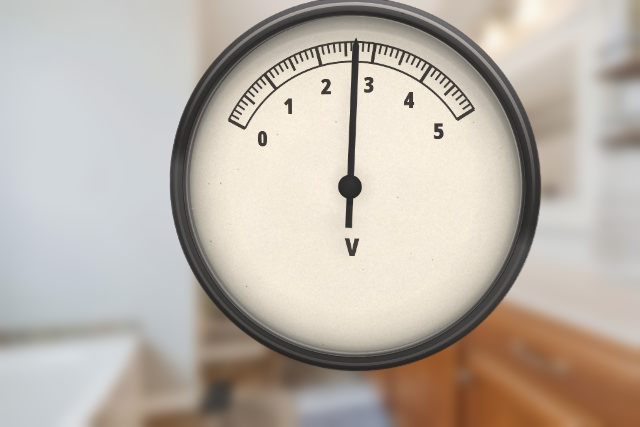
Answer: 2.7 V
